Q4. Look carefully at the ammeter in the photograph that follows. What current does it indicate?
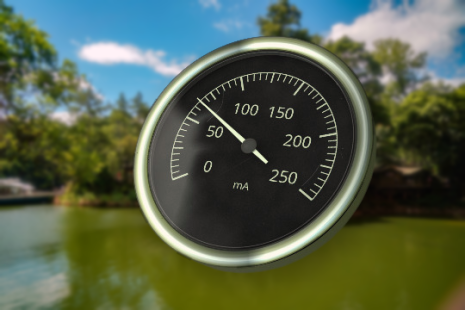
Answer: 65 mA
